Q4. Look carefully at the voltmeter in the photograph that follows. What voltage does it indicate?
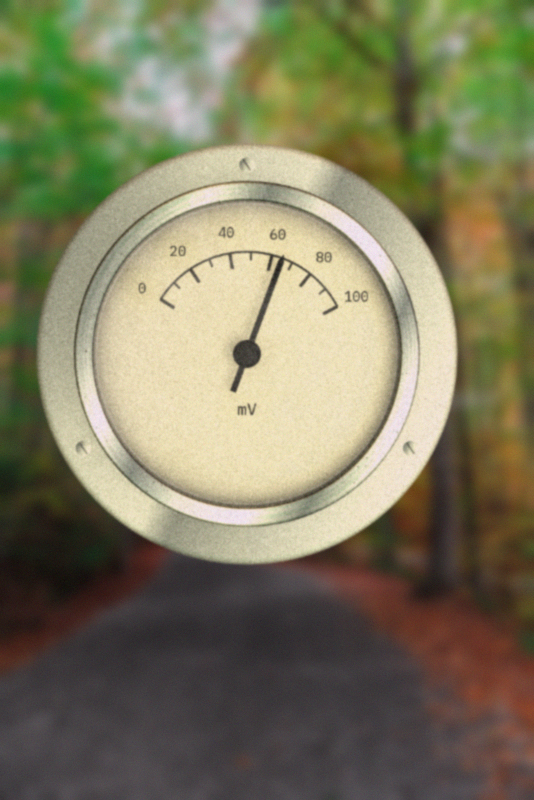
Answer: 65 mV
